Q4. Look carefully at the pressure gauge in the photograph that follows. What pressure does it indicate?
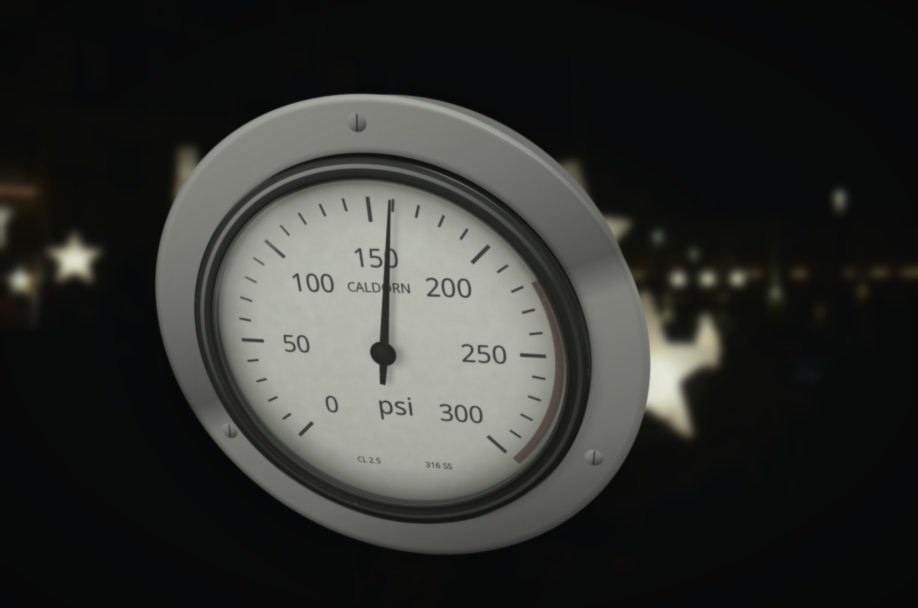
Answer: 160 psi
